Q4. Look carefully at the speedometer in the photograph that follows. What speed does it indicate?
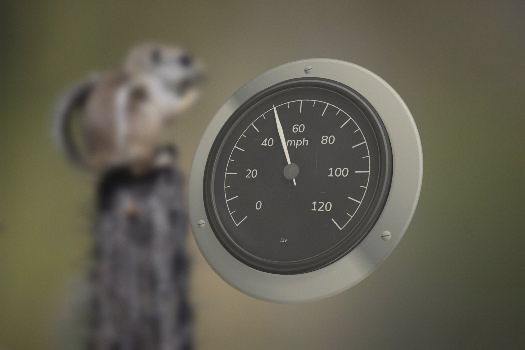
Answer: 50 mph
